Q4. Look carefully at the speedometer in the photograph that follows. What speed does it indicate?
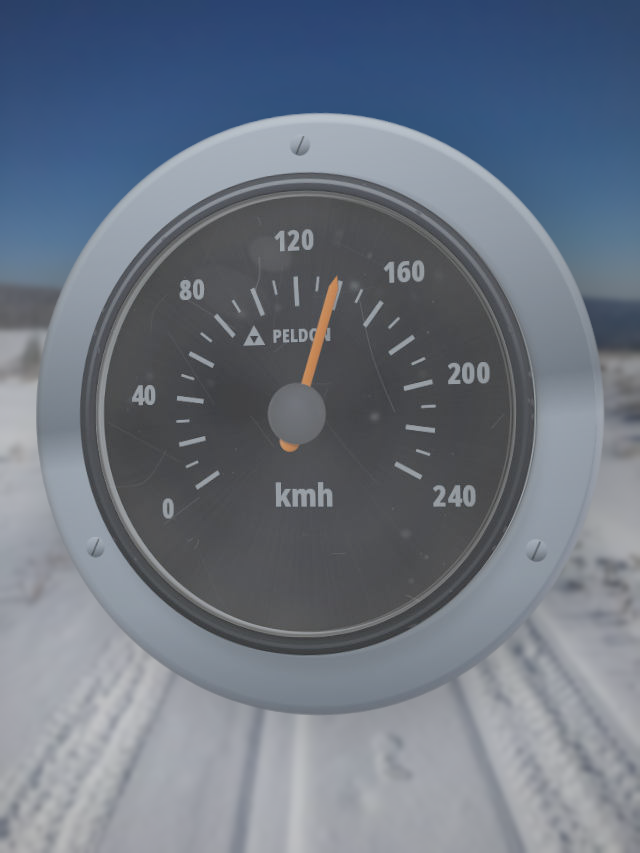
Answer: 140 km/h
